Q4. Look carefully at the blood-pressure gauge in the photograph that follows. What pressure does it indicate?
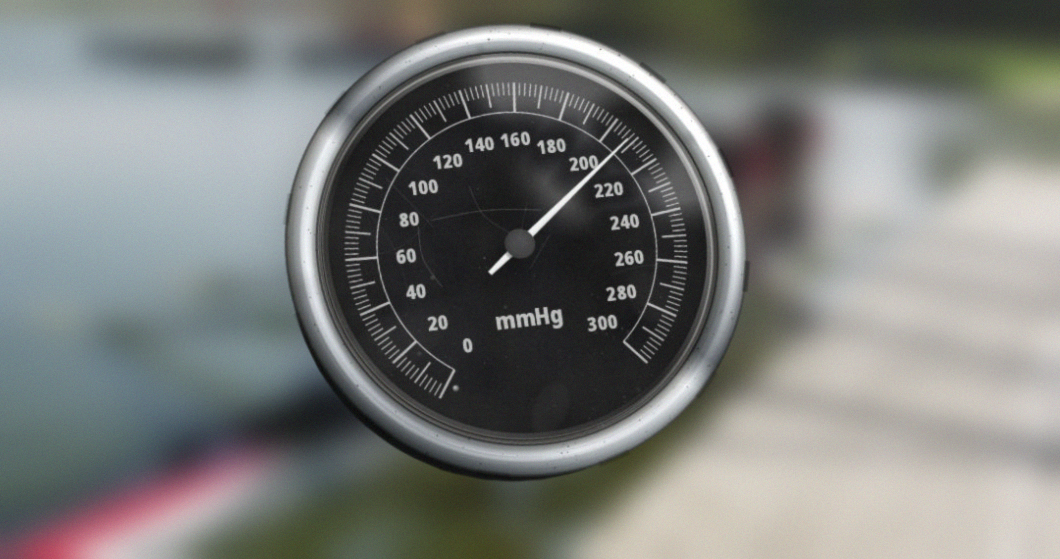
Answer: 208 mmHg
